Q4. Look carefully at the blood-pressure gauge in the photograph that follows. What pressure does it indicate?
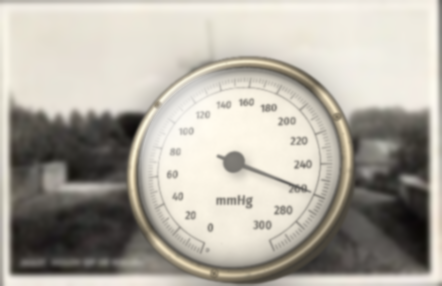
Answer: 260 mmHg
